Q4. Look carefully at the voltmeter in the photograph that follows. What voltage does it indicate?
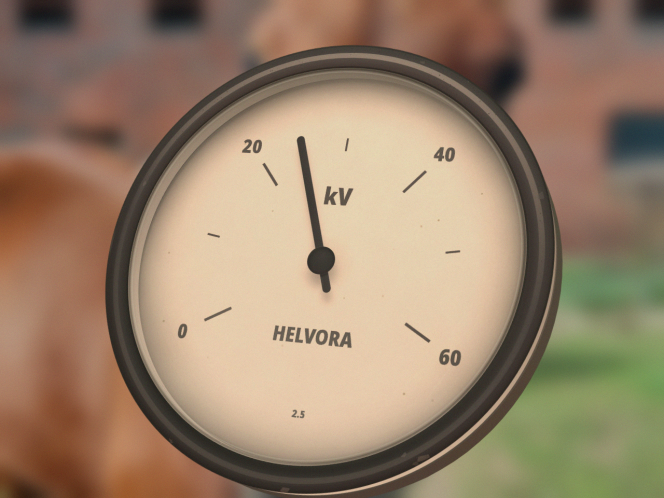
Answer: 25 kV
